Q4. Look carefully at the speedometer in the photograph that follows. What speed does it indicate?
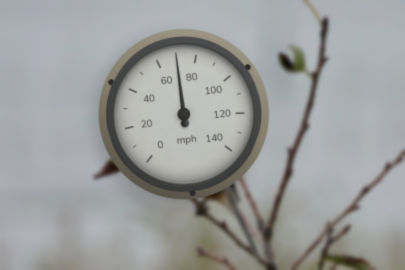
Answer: 70 mph
